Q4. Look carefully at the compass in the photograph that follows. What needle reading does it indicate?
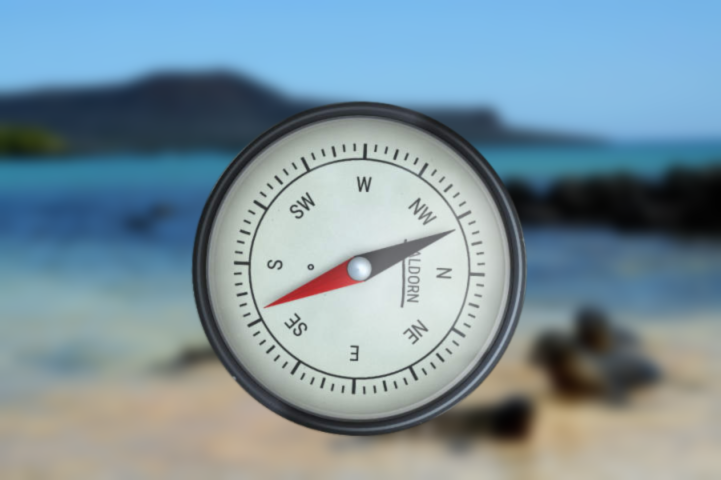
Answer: 155 °
